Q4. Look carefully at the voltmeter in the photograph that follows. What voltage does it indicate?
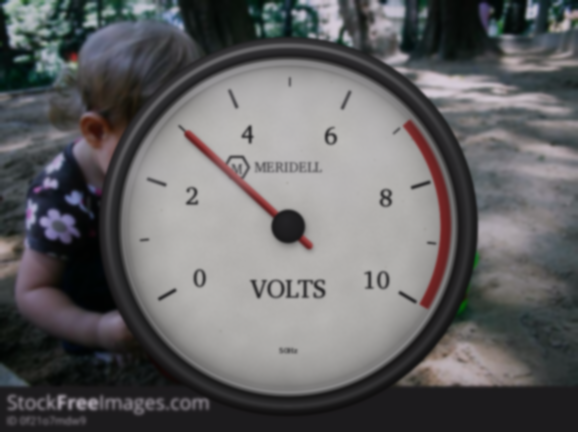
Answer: 3 V
